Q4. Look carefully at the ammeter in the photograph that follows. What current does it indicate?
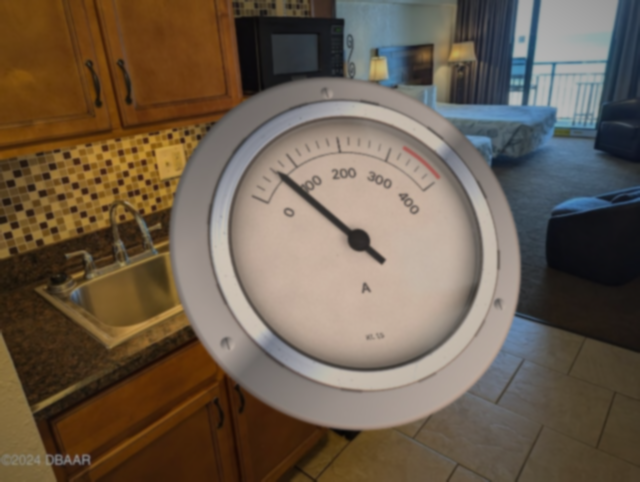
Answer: 60 A
